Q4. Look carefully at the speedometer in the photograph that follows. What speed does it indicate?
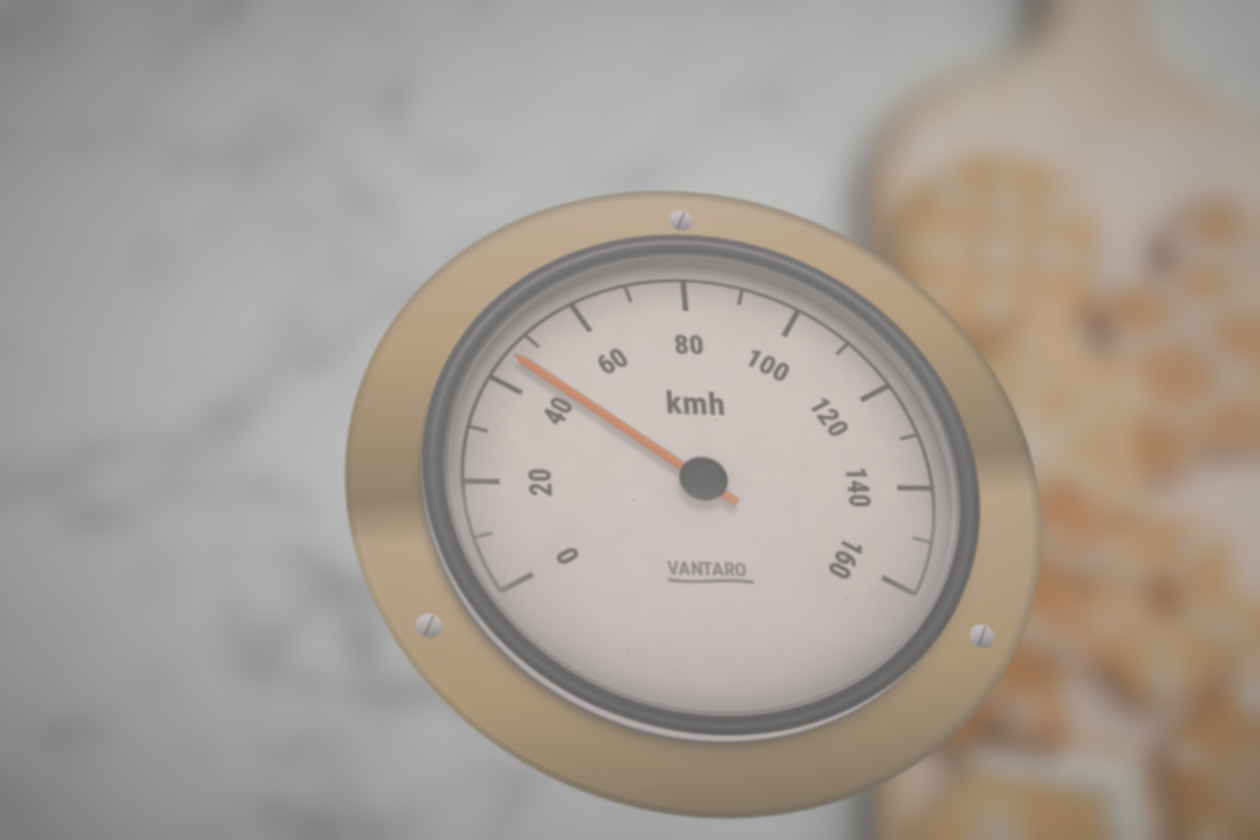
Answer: 45 km/h
